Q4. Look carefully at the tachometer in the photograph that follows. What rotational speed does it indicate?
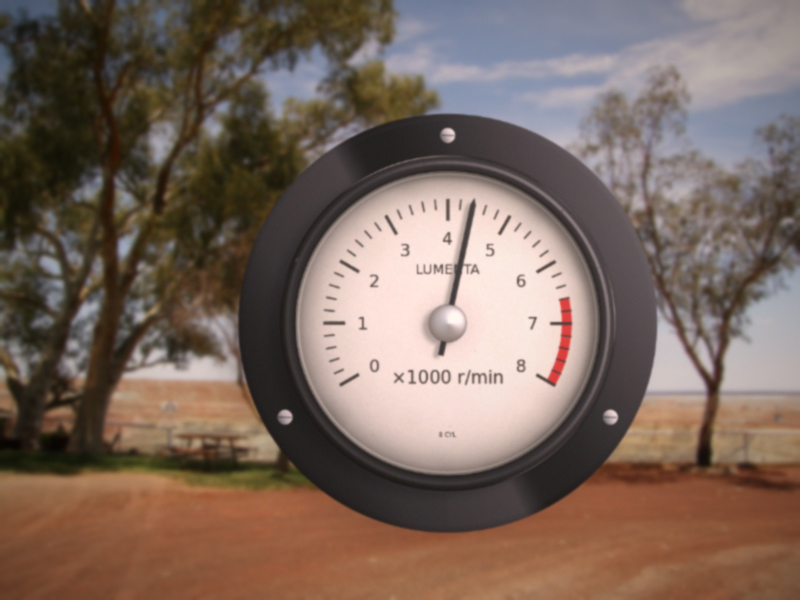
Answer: 4400 rpm
